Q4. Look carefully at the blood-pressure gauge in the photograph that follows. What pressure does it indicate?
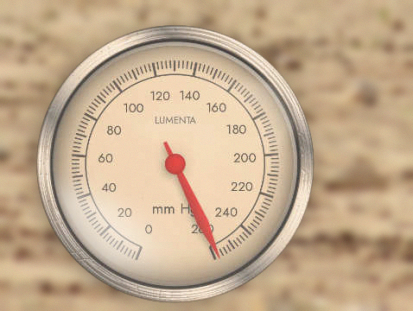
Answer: 258 mmHg
